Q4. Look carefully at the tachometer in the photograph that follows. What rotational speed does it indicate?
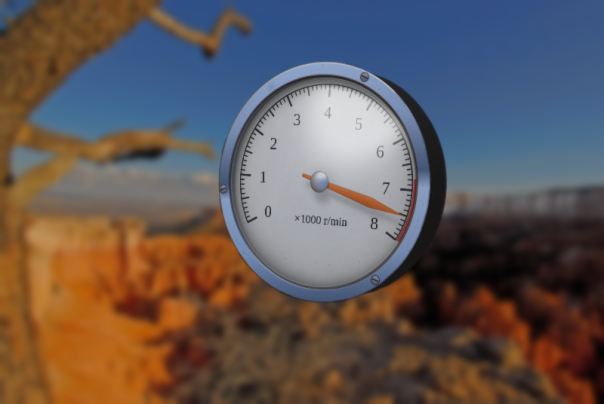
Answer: 7500 rpm
